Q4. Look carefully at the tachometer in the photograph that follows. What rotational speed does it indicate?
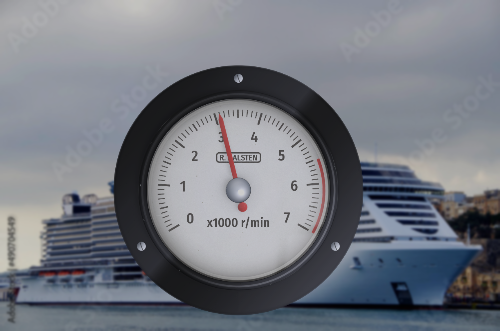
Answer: 3100 rpm
